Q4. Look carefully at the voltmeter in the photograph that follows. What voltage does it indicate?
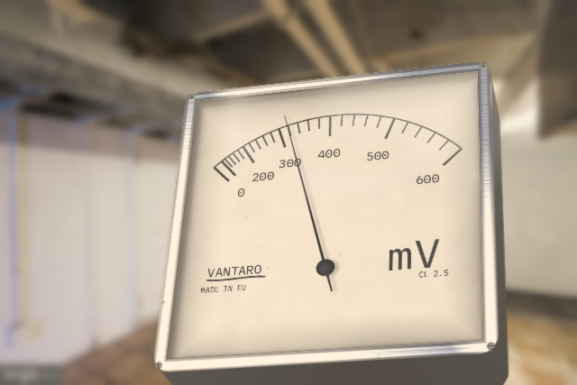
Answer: 320 mV
